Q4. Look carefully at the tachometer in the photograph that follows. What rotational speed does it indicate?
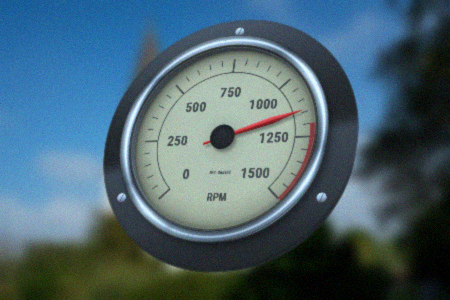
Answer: 1150 rpm
